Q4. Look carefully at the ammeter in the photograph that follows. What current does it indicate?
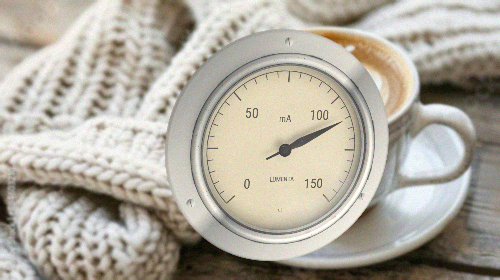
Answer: 110 mA
